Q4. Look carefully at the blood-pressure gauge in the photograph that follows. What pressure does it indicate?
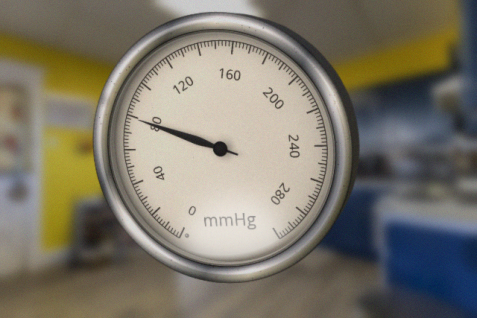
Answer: 80 mmHg
